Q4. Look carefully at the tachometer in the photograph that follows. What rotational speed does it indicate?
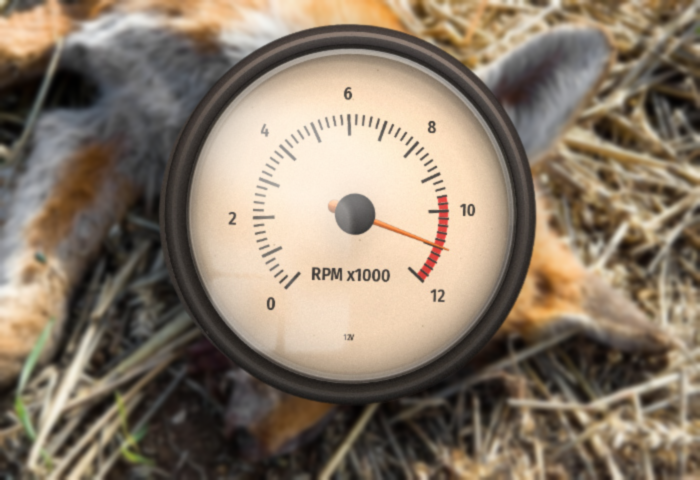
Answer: 11000 rpm
